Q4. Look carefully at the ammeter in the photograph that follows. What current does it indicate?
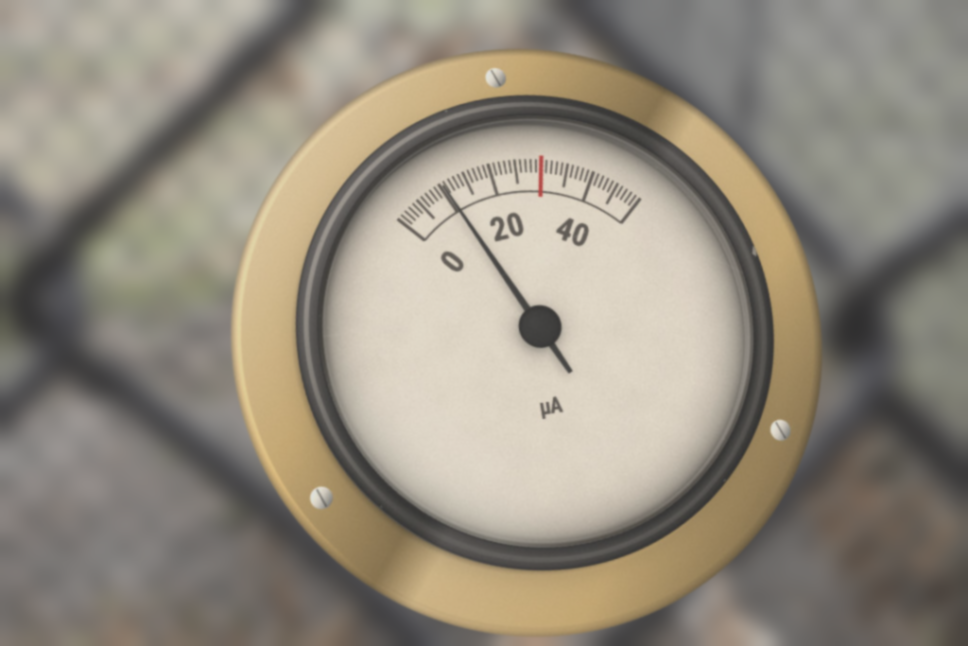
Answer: 10 µA
